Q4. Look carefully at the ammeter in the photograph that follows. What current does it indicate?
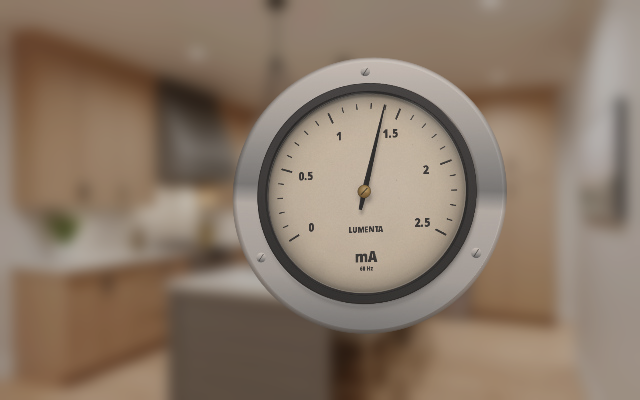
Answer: 1.4 mA
